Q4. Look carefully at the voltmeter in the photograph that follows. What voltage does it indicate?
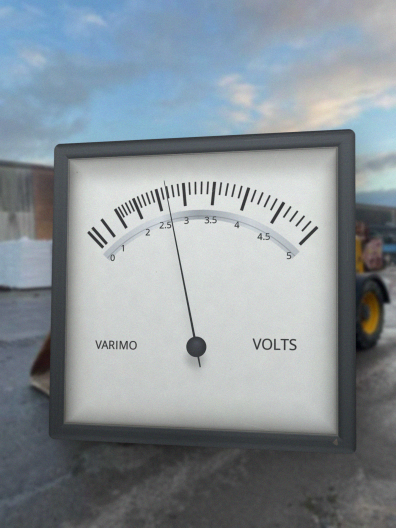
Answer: 2.7 V
